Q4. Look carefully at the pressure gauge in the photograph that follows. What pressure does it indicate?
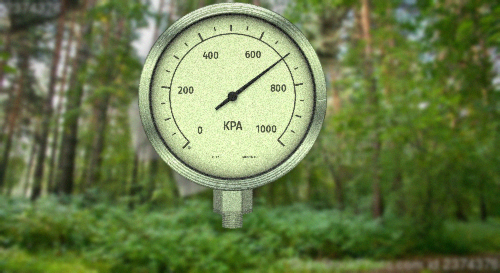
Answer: 700 kPa
